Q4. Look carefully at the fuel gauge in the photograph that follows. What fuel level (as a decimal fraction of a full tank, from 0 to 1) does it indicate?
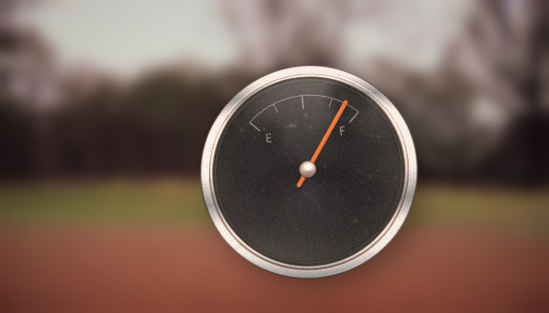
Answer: 0.875
